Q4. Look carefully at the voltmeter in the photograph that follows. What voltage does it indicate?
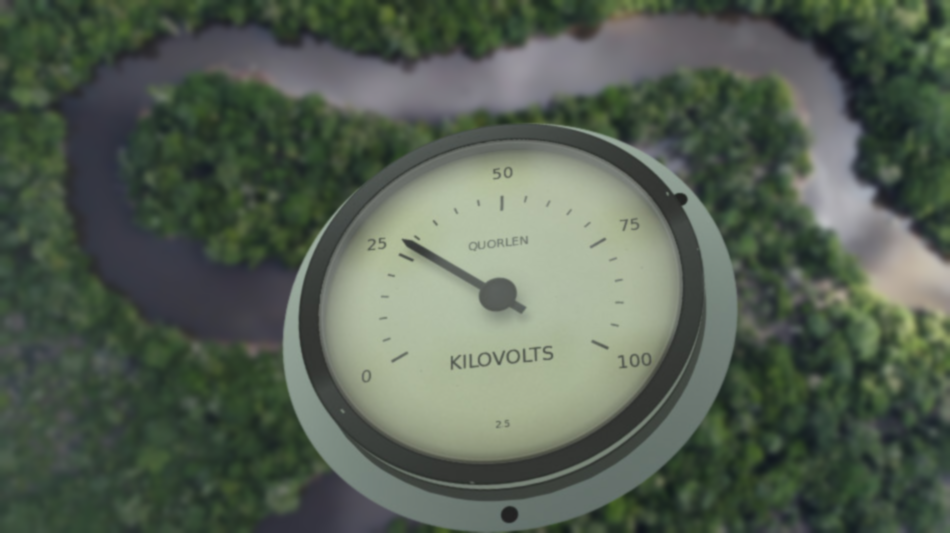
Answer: 27.5 kV
